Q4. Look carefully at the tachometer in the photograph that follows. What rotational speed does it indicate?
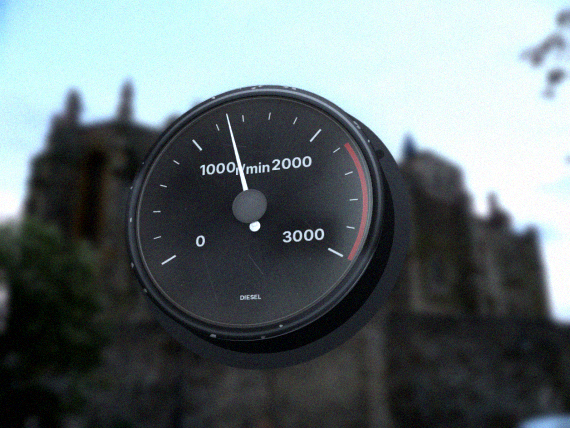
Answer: 1300 rpm
